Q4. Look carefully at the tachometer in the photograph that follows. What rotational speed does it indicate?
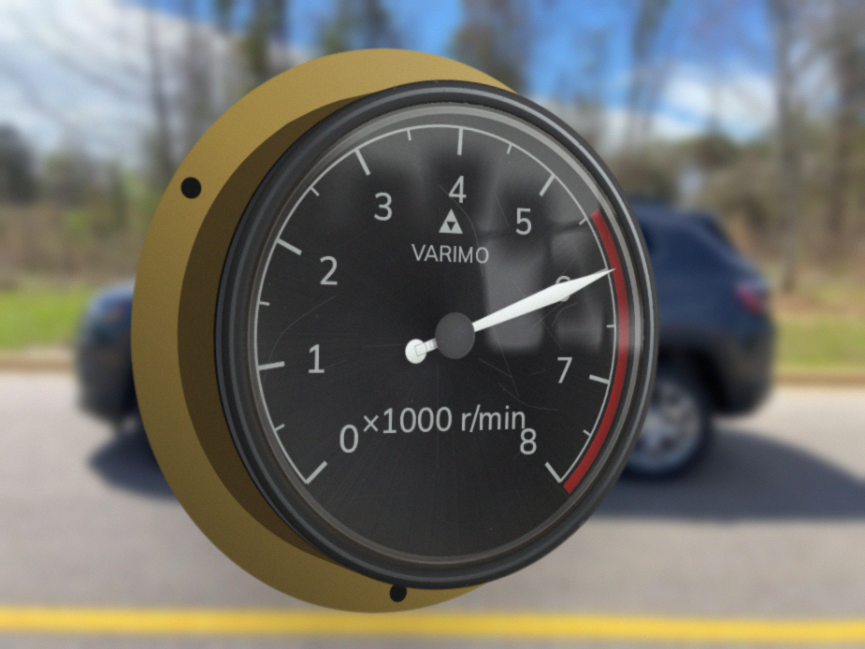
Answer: 6000 rpm
